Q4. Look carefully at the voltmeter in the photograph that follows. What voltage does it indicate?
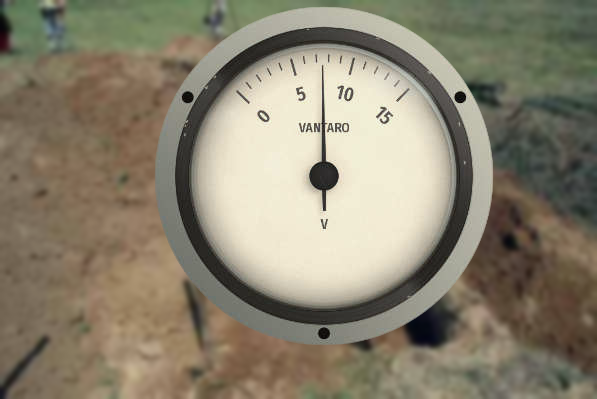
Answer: 7.5 V
